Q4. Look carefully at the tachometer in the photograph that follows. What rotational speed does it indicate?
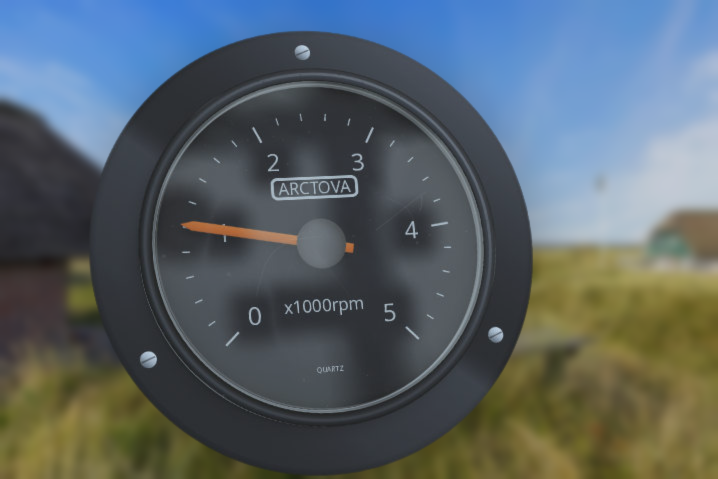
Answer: 1000 rpm
